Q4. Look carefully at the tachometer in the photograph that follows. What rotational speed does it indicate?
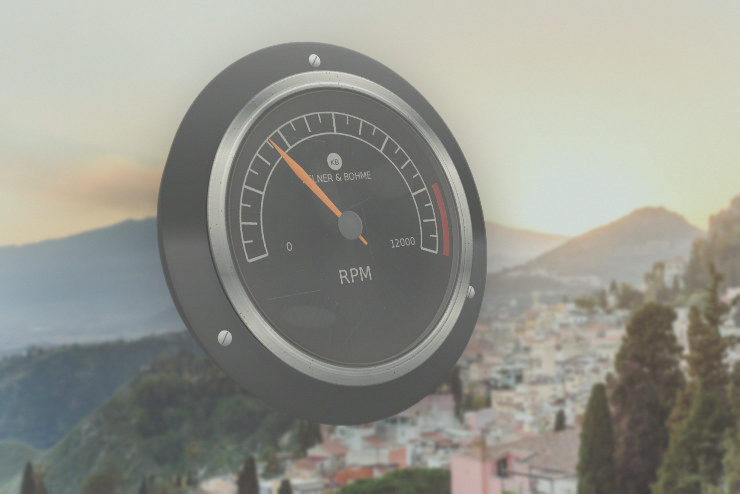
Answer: 3500 rpm
